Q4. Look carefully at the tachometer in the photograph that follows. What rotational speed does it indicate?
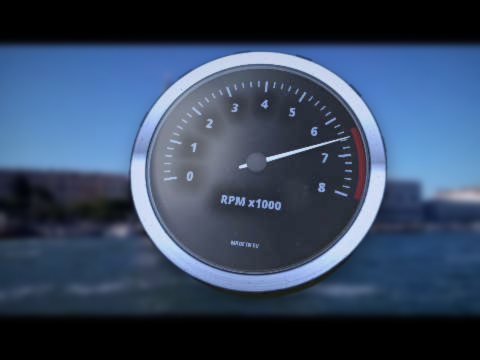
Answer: 6600 rpm
